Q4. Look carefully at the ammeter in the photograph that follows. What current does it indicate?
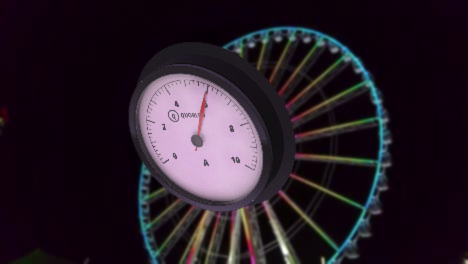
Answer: 6 A
